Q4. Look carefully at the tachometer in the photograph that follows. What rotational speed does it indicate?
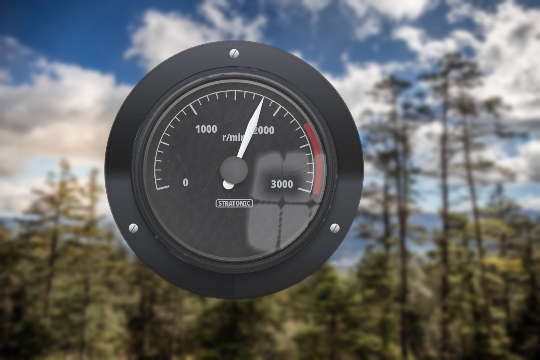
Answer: 1800 rpm
